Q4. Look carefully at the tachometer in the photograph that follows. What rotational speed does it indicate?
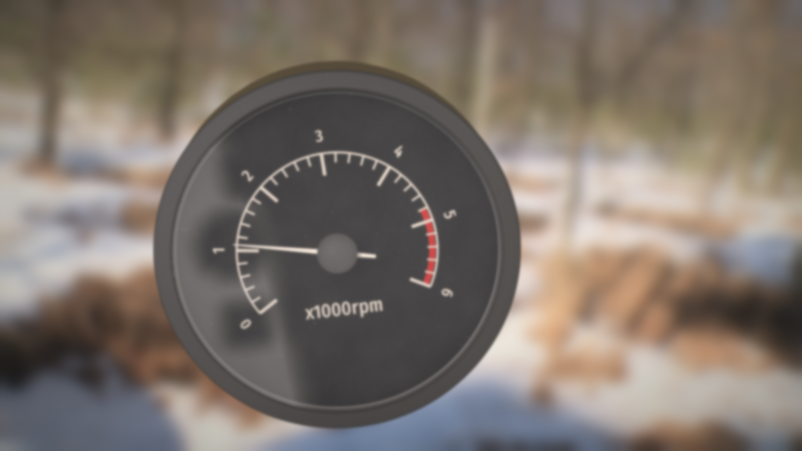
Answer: 1100 rpm
